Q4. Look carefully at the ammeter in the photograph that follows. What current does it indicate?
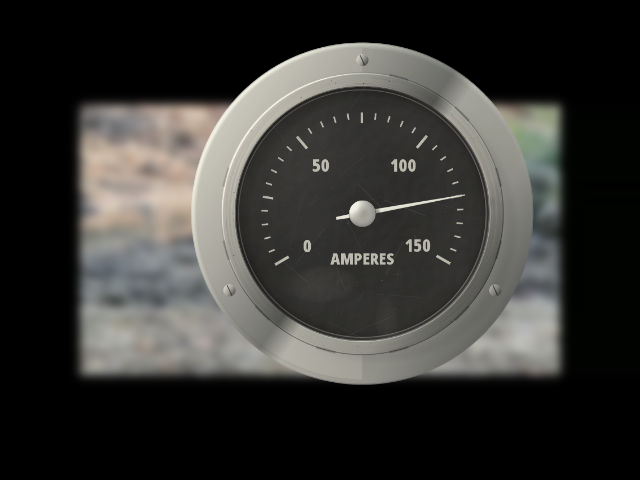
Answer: 125 A
